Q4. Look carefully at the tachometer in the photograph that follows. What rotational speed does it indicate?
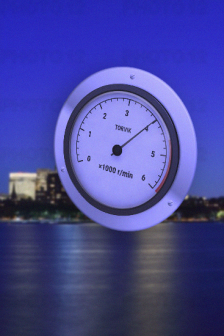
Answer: 4000 rpm
